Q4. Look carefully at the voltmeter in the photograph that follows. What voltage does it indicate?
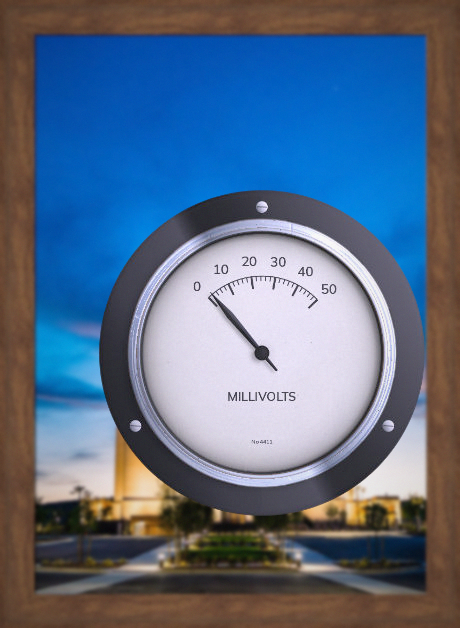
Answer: 2 mV
